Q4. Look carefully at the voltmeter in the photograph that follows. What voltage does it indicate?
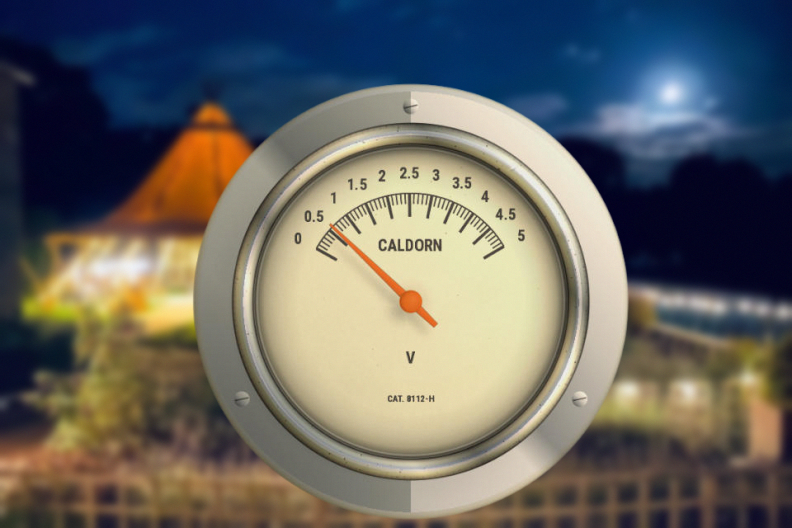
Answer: 0.6 V
